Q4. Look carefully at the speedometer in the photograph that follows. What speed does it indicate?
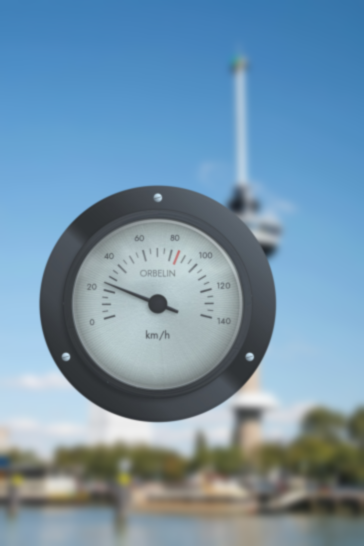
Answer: 25 km/h
